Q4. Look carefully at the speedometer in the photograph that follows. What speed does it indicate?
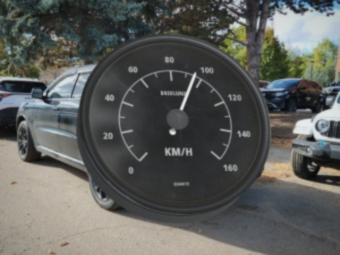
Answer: 95 km/h
